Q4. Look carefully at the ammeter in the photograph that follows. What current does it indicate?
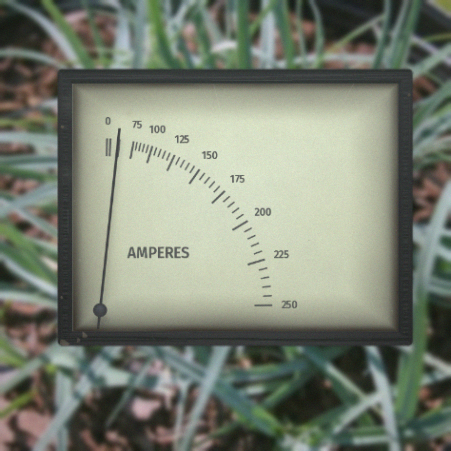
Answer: 50 A
